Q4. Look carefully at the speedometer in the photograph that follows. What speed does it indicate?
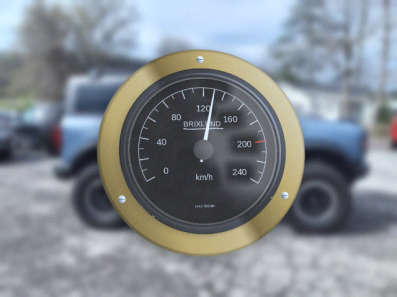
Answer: 130 km/h
